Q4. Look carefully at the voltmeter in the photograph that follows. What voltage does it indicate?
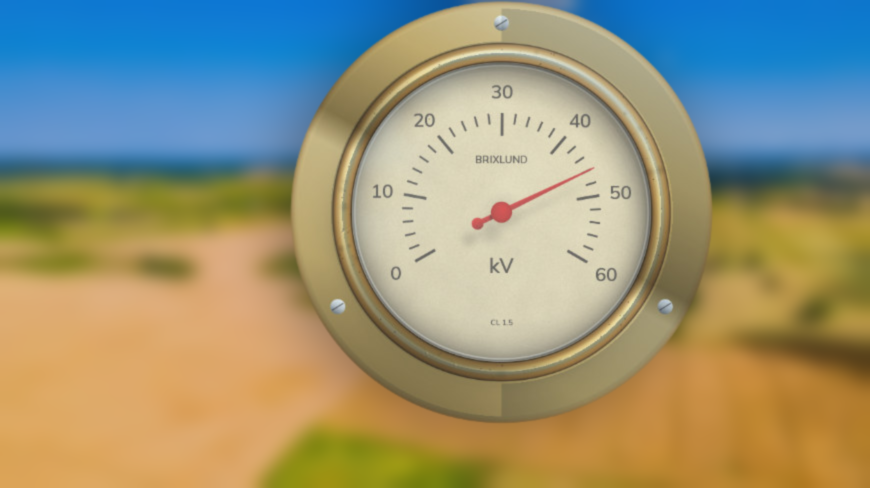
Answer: 46 kV
